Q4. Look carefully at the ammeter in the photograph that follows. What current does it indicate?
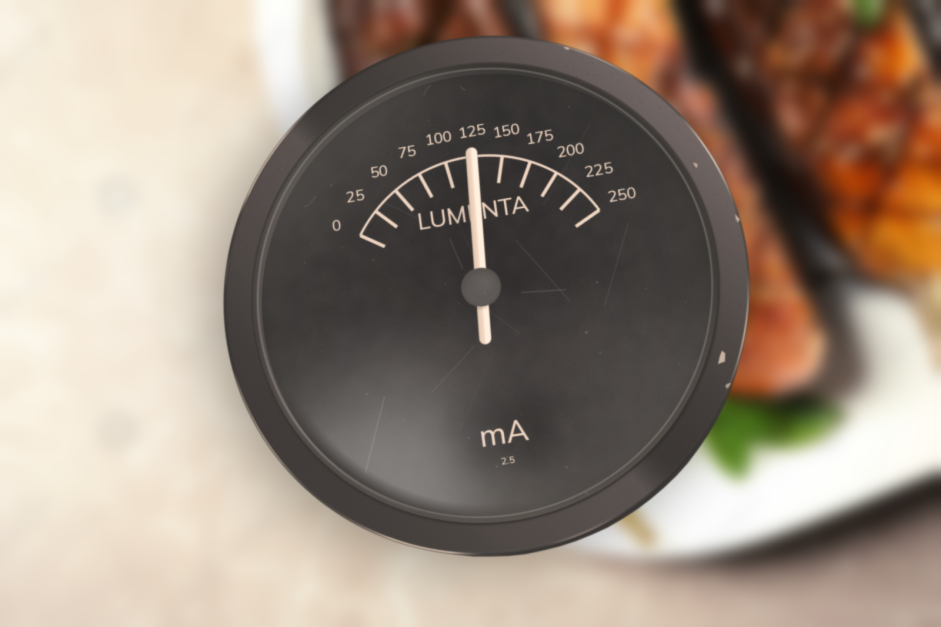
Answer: 125 mA
